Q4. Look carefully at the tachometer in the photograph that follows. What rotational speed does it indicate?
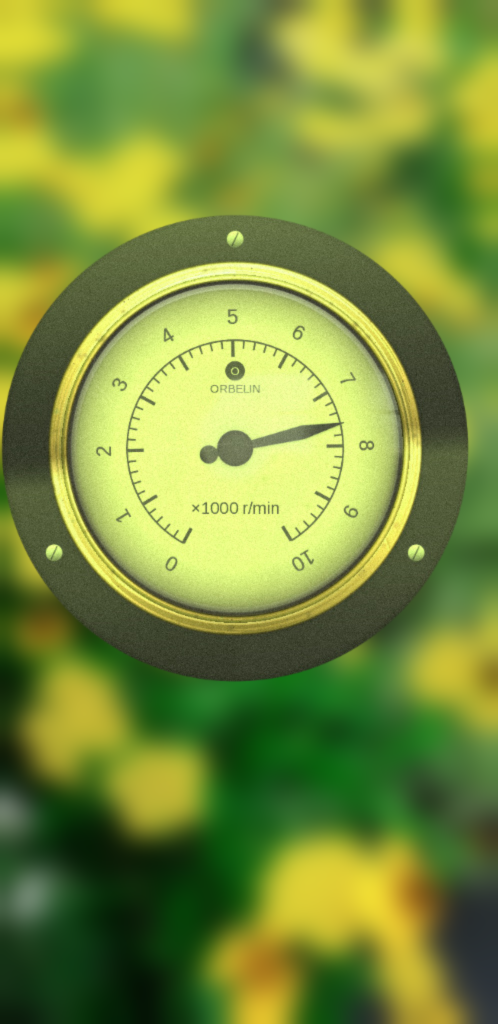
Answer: 7600 rpm
